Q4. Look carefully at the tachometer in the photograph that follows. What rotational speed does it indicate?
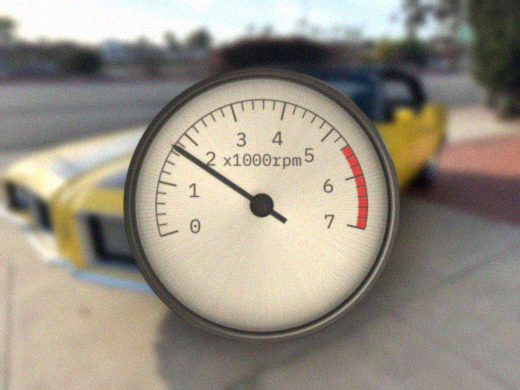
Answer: 1700 rpm
